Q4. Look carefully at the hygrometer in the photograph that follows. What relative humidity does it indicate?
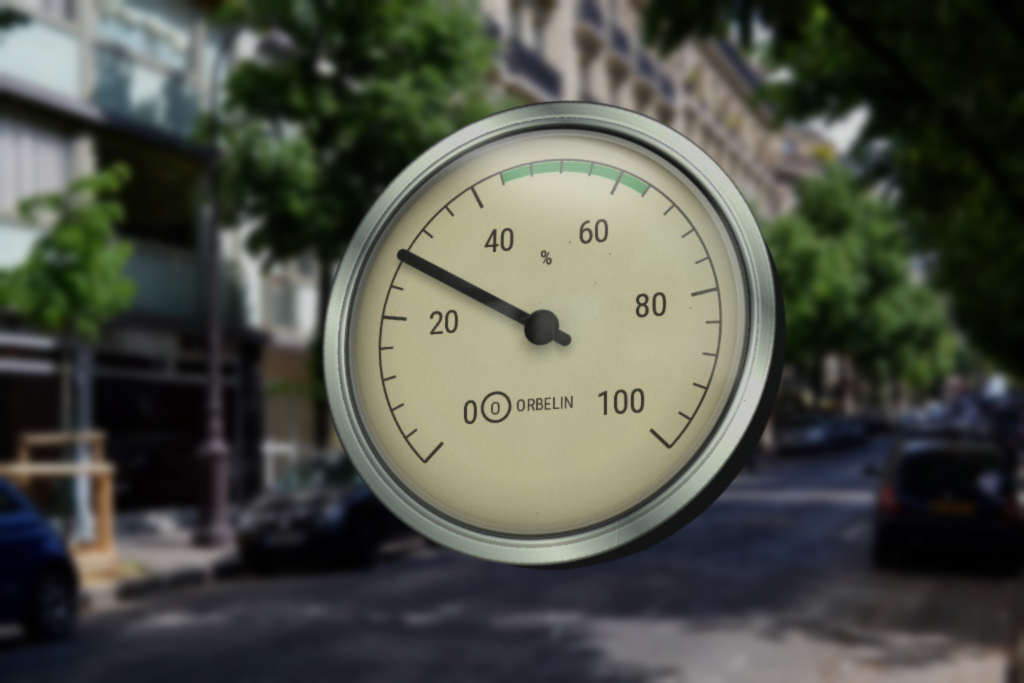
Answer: 28 %
